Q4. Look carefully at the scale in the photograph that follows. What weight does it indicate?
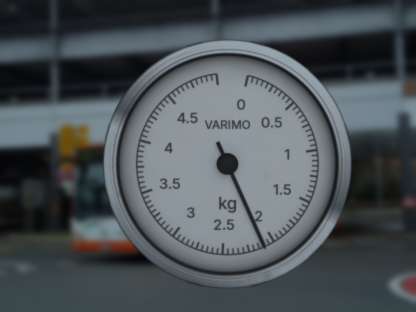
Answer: 2.1 kg
